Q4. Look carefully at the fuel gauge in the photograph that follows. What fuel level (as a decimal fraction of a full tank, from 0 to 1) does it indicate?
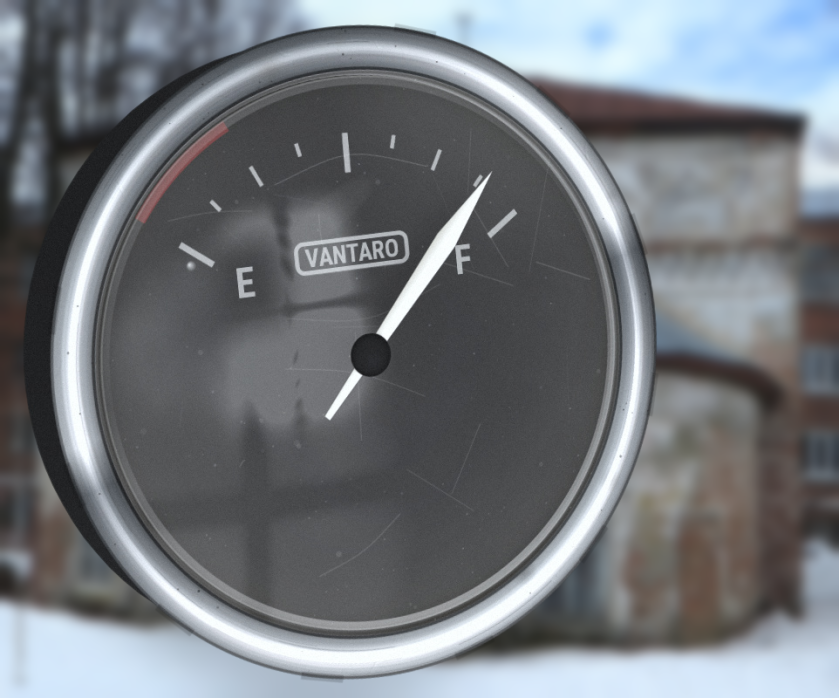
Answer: 0.875
